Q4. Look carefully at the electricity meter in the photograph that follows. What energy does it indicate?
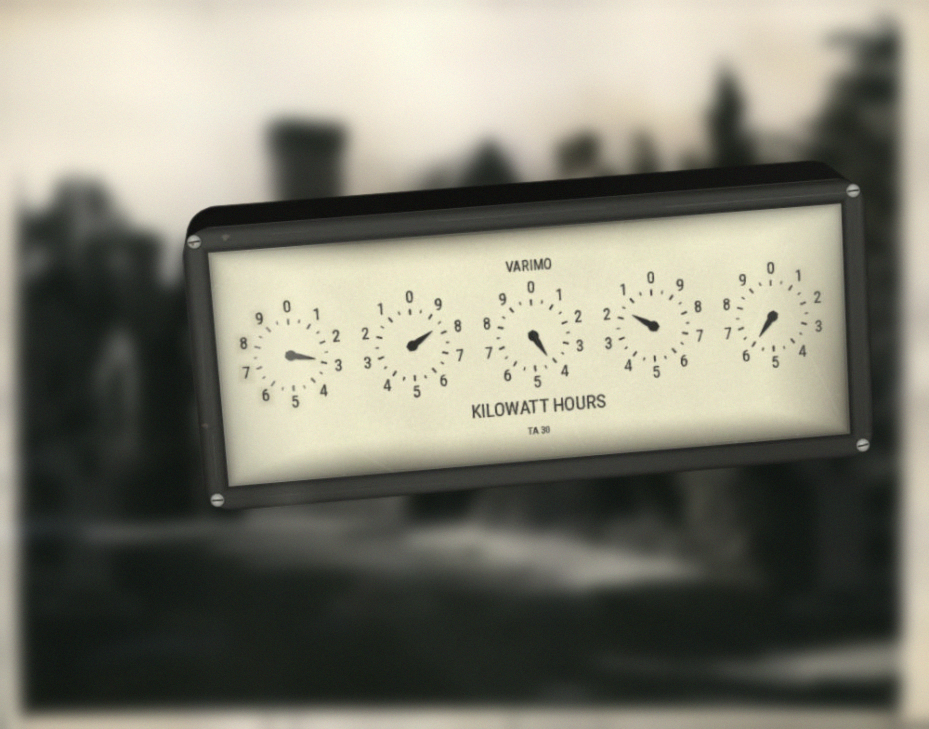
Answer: 28416 kWh
